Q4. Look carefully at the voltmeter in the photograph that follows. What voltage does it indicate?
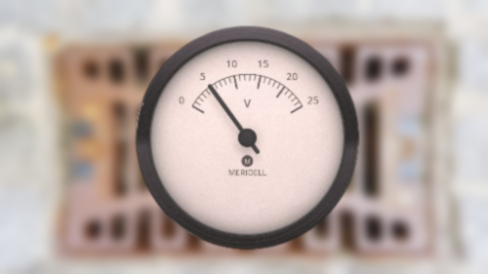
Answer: 5 V
